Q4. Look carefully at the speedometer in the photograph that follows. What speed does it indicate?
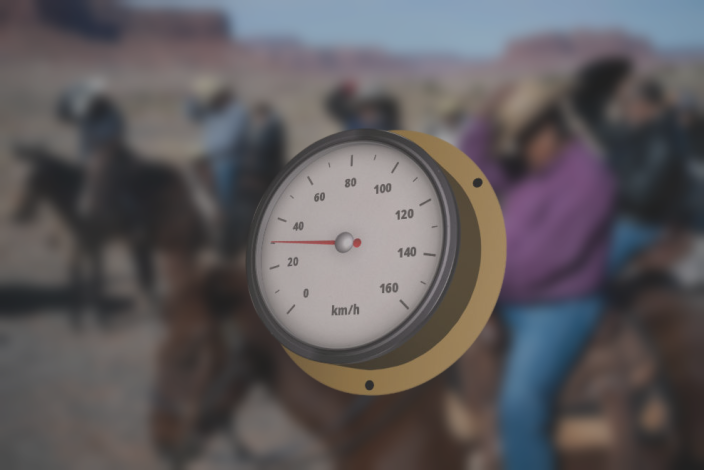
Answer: 30 km/h
